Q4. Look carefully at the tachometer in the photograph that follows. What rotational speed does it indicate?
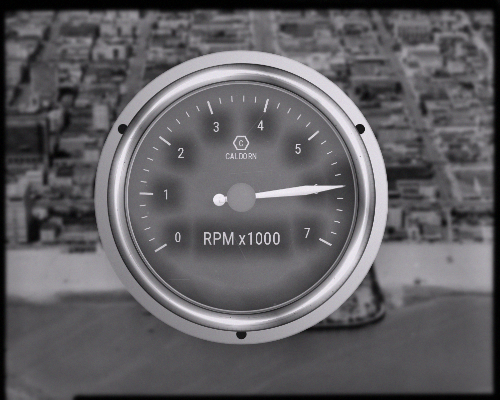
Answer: 6000 rpm
